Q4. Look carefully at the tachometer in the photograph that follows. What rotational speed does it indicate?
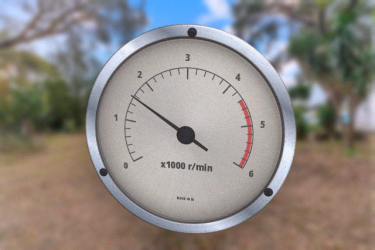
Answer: 1600 rpm
